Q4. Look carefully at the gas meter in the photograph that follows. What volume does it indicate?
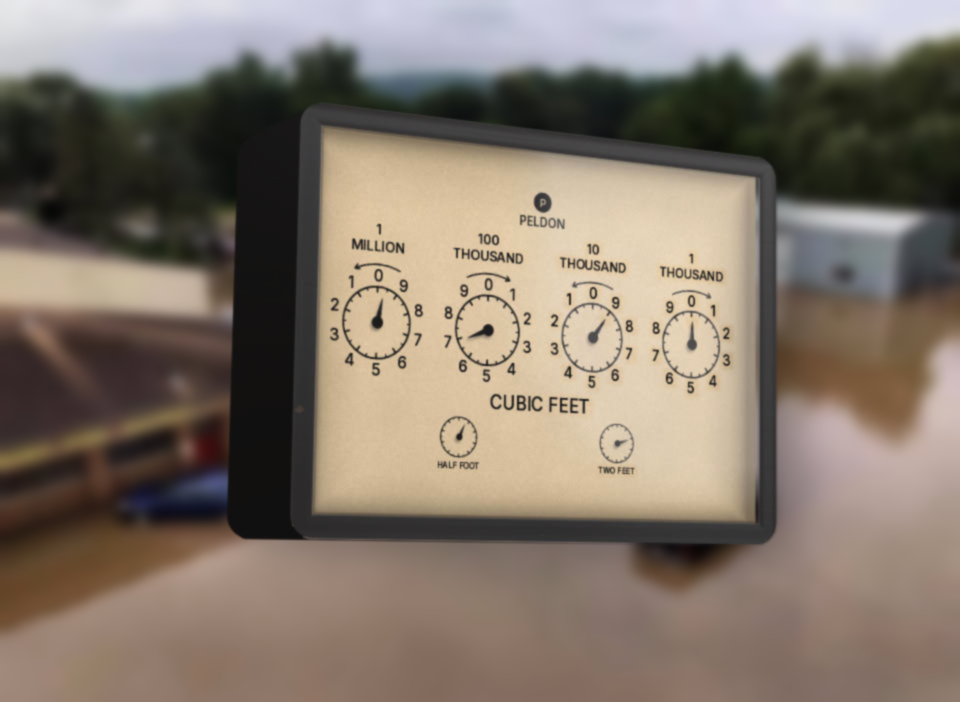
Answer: 969000 ft³
